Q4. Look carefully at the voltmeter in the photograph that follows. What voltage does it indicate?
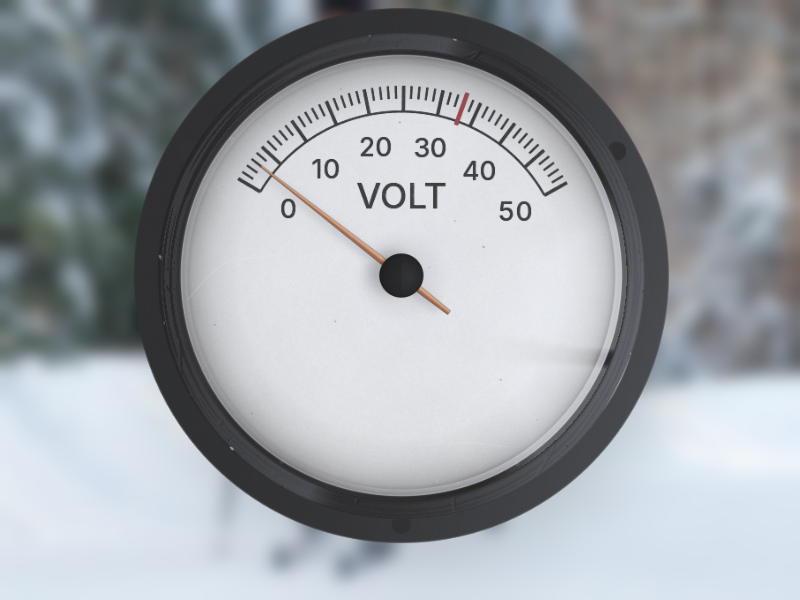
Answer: 3 V
